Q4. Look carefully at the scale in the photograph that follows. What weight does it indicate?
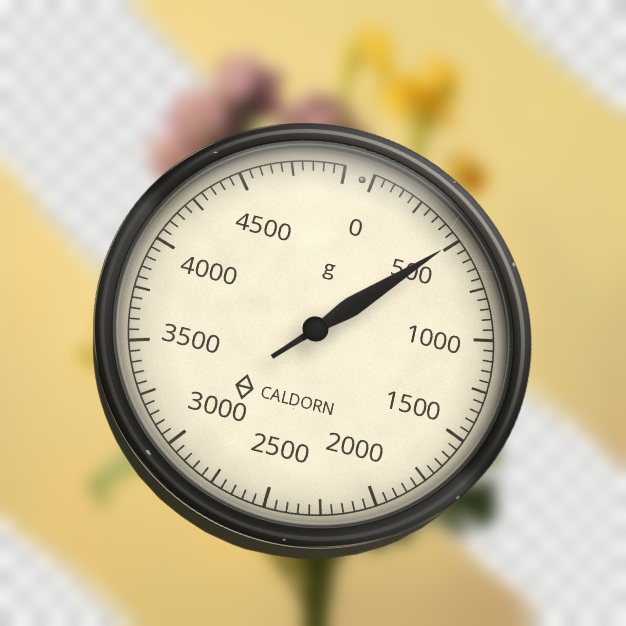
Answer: 500 g
